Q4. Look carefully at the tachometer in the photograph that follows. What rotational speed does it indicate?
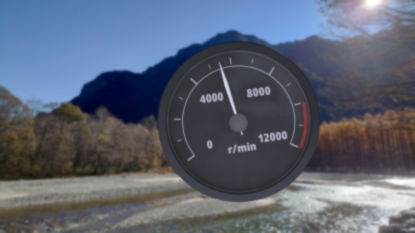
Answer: 5500 rpm
